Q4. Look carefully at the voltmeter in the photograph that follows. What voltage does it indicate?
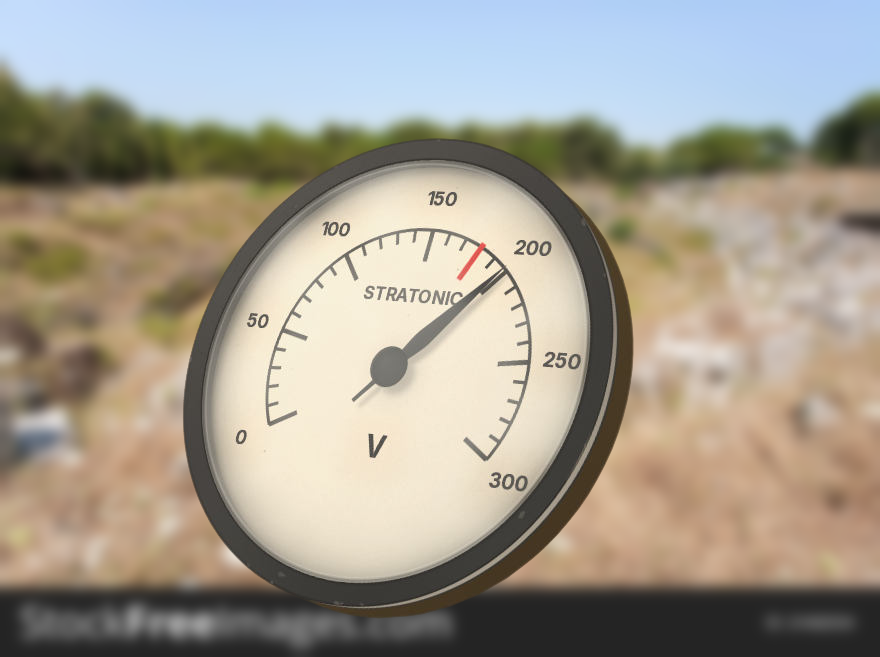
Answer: 200 V
